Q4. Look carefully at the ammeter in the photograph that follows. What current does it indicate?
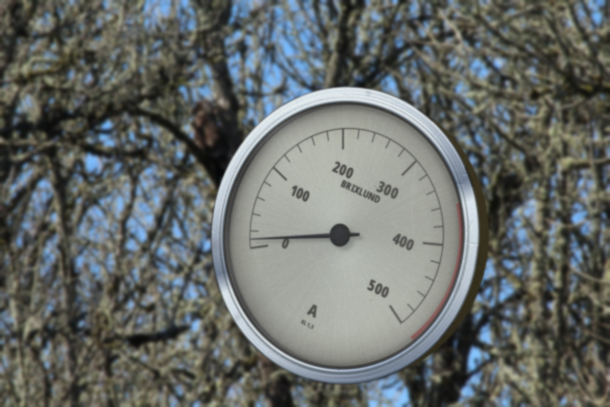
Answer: 10 A
